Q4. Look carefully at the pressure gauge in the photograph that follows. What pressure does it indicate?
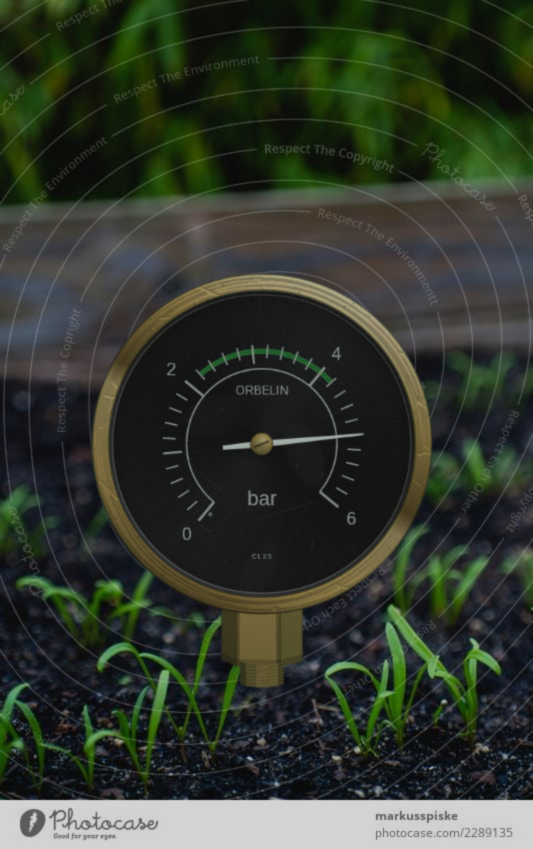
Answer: 5 bar
